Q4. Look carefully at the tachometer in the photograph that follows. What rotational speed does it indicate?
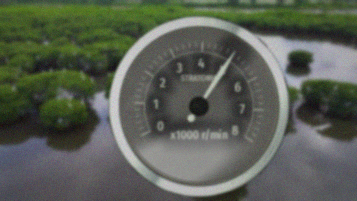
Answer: 5000 rpm
